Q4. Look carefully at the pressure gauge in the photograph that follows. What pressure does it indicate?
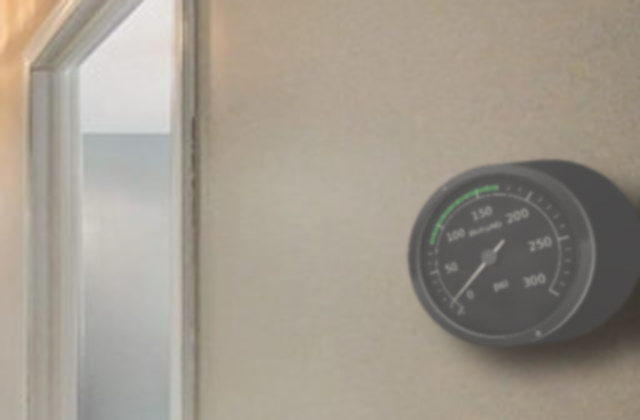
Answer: 10 psi
